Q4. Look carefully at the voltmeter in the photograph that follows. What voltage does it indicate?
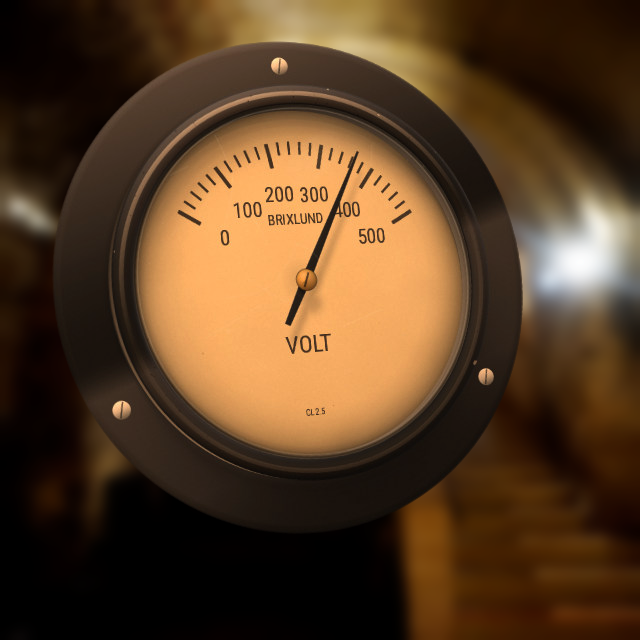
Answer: 360 V
